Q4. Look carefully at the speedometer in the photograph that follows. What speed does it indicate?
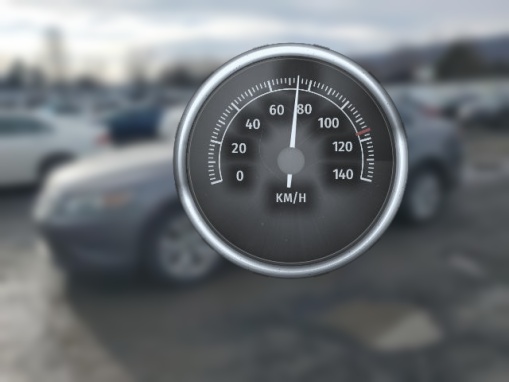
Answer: 74 km/h
